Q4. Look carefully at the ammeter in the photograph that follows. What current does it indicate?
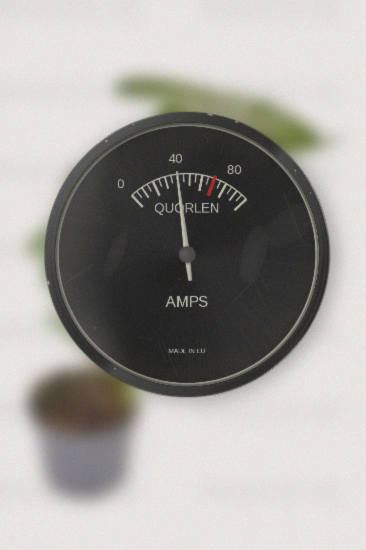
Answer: 40 A
